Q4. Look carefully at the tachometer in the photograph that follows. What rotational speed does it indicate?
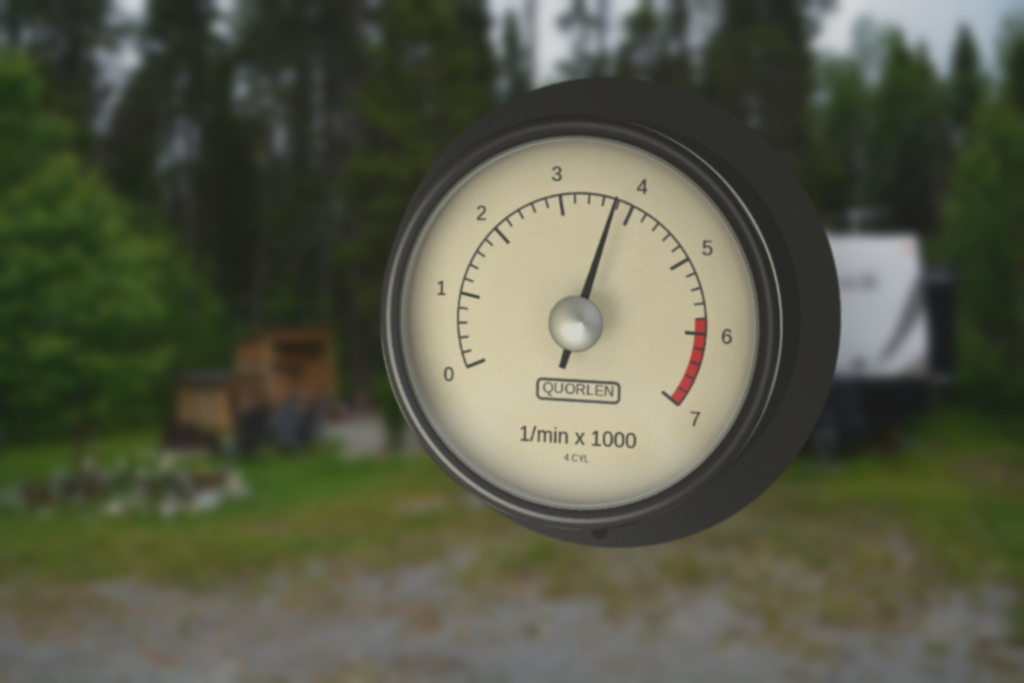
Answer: 3800 rpm
